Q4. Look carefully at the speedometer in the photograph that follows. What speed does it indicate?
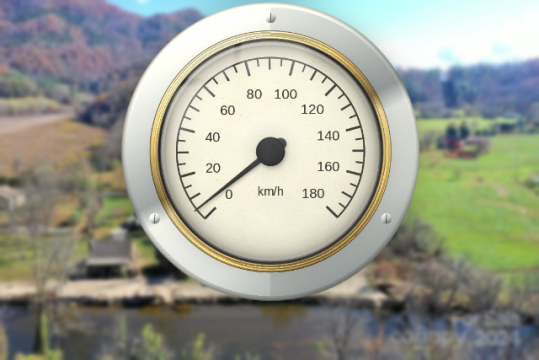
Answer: 5 km/h
